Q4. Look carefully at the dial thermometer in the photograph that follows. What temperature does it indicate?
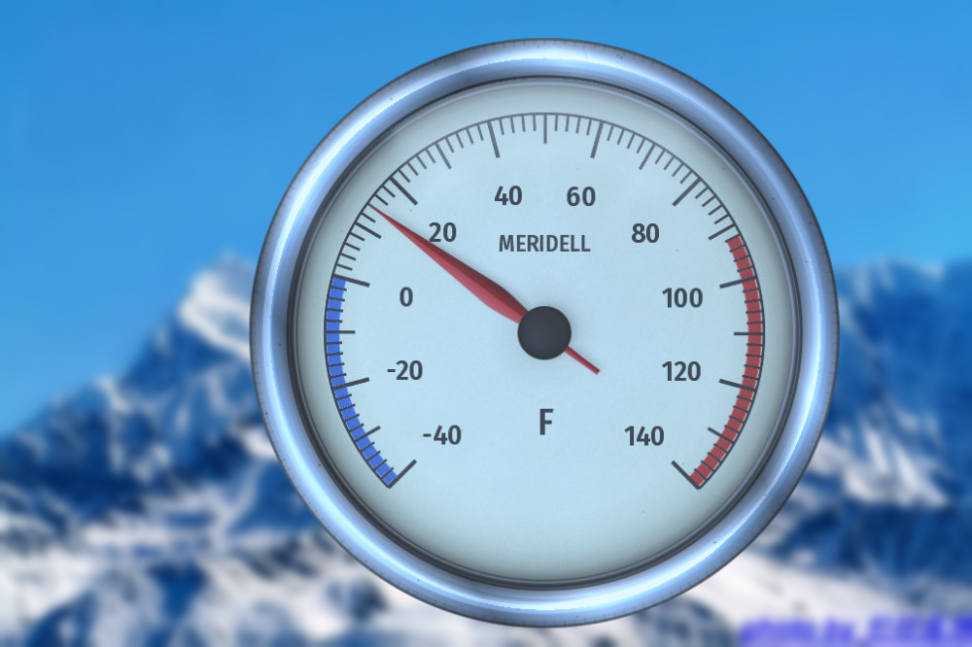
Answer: 14 °F
